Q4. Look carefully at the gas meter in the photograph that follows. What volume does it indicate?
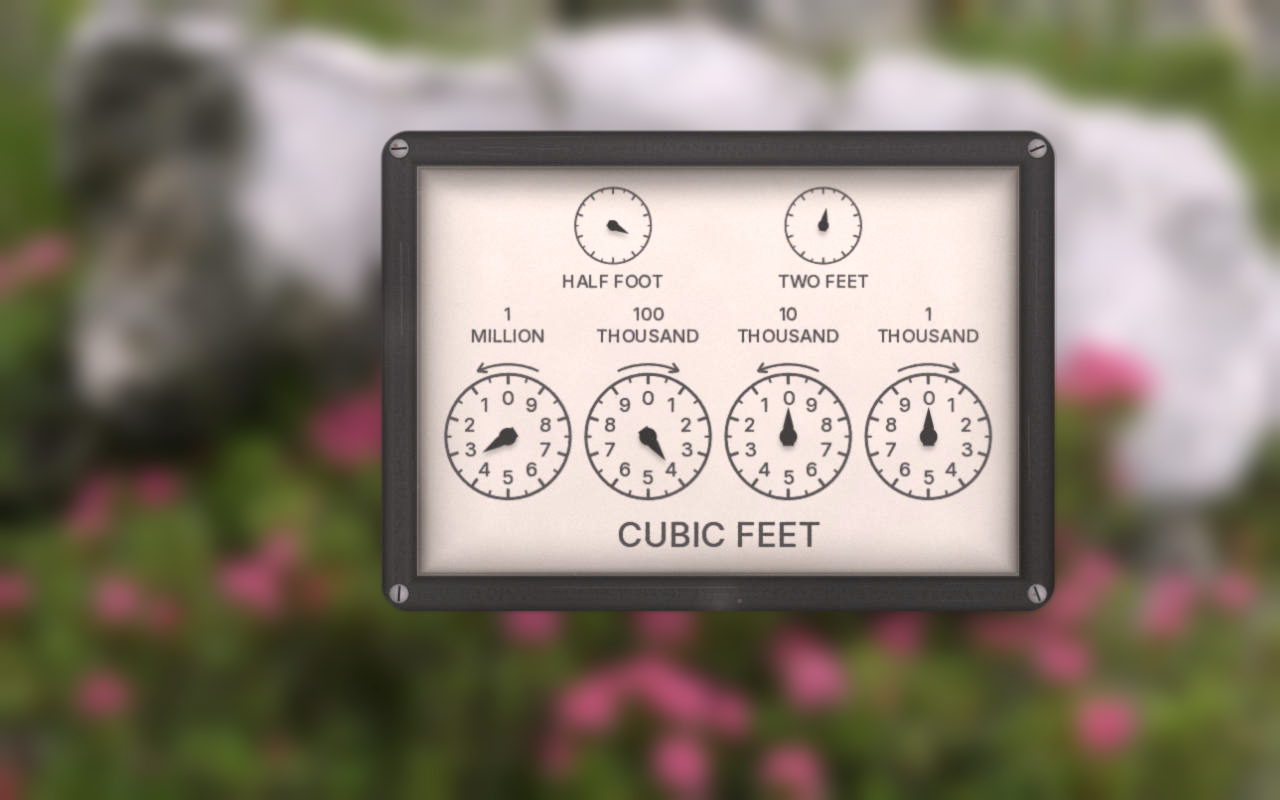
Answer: 340000 ft³
